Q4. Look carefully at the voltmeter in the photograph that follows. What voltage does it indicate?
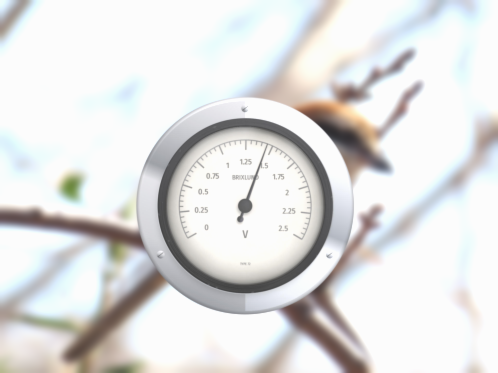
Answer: 1.45 V
